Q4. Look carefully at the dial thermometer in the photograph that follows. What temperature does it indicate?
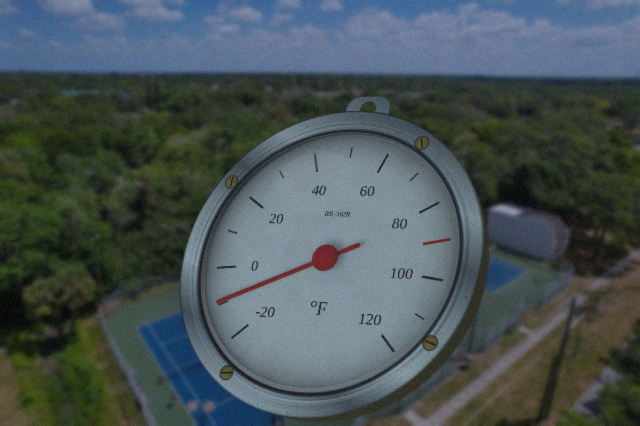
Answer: -10 °F
